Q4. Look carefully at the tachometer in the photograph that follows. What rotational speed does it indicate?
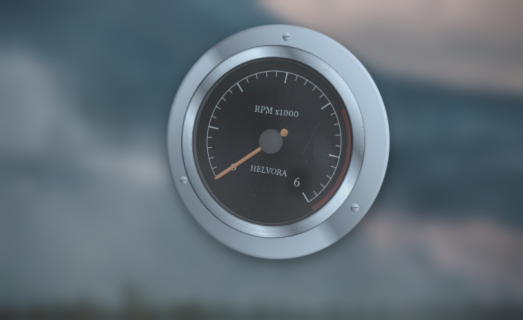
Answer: 0 rpm
